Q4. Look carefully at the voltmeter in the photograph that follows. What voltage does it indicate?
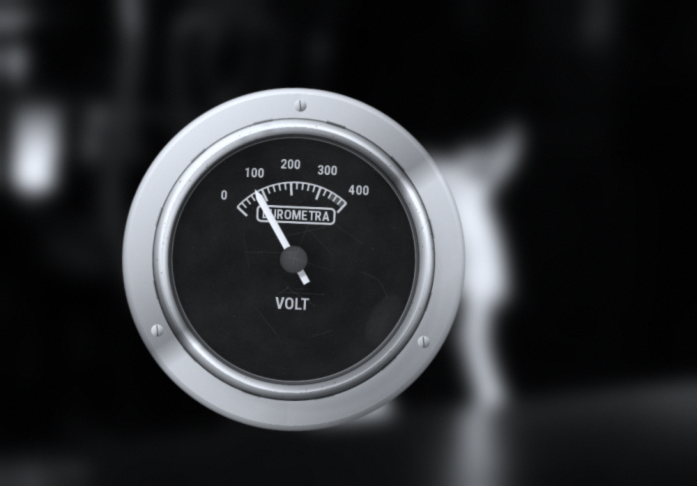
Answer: 80 V
